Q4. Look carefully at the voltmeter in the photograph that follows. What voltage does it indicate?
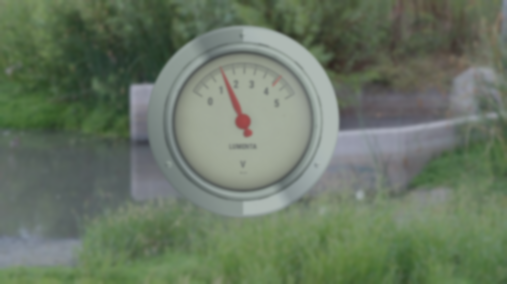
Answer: 1.5 V
